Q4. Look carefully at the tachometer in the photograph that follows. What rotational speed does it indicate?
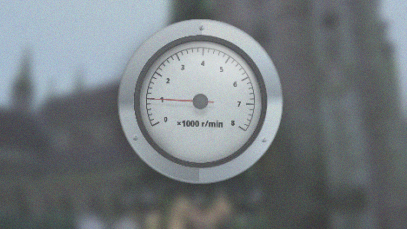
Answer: 1000 rpm
